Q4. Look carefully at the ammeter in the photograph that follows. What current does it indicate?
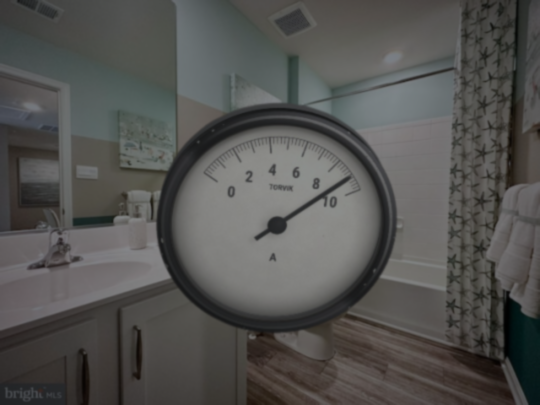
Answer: 9 A
